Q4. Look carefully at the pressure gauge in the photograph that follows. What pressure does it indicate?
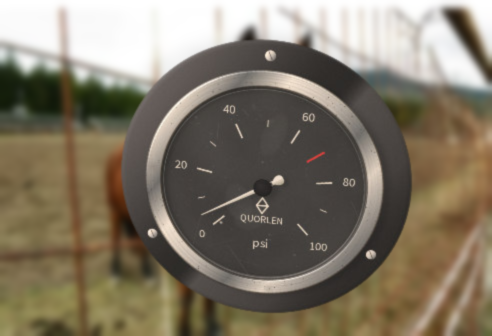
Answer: 5 psi
